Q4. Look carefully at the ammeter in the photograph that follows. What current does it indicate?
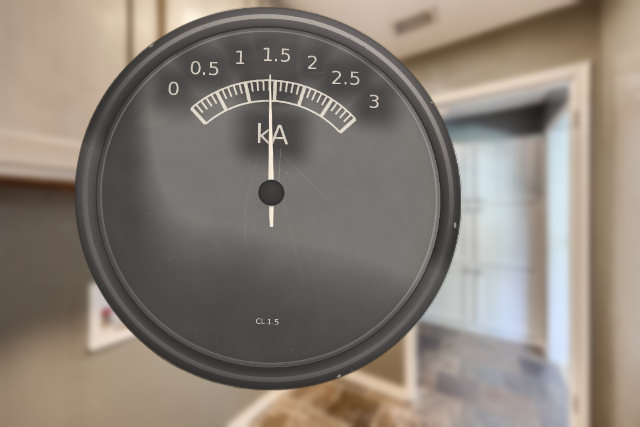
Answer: 1.4 kA
